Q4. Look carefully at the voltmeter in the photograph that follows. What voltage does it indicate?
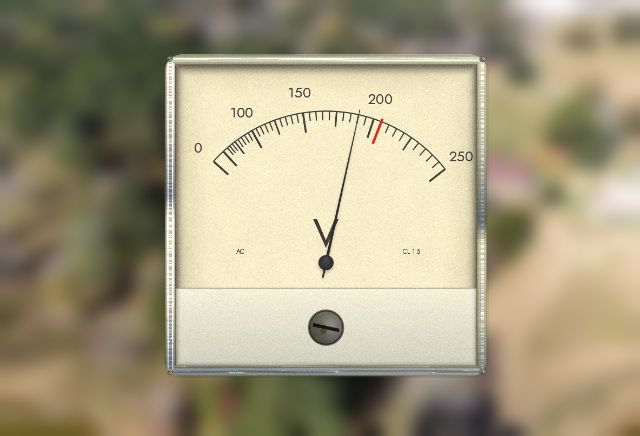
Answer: 190 V
